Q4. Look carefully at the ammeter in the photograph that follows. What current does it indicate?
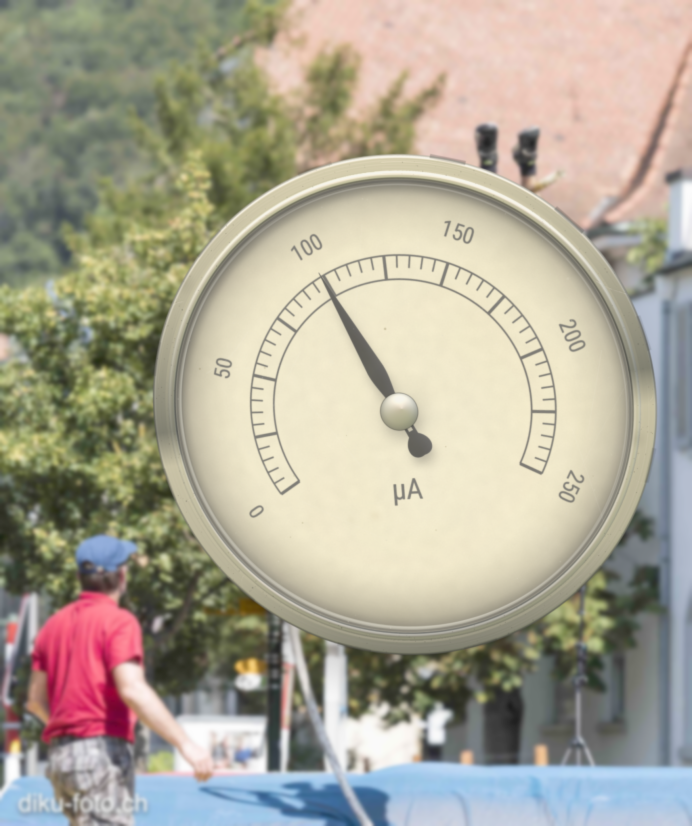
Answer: 100 µA
